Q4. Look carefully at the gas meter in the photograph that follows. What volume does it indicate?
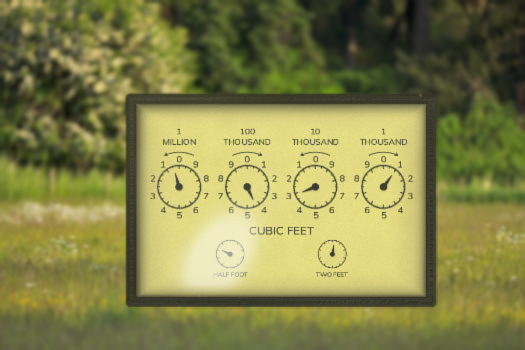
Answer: 43100 ft³
